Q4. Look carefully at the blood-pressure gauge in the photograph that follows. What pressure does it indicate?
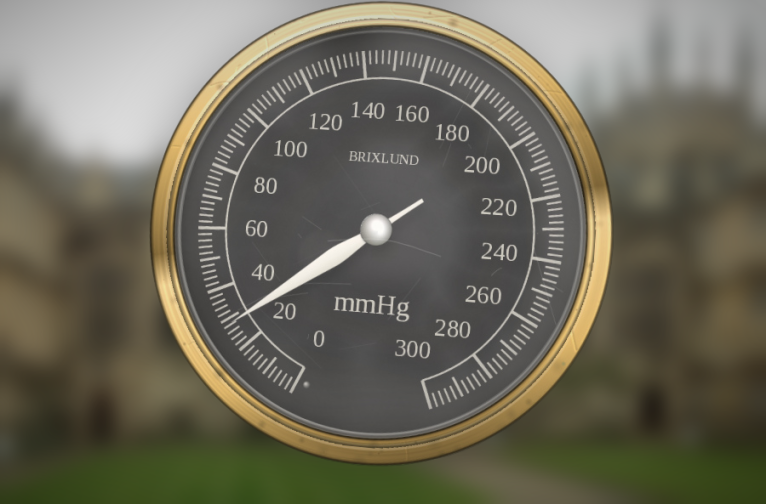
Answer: 28 mmHg
